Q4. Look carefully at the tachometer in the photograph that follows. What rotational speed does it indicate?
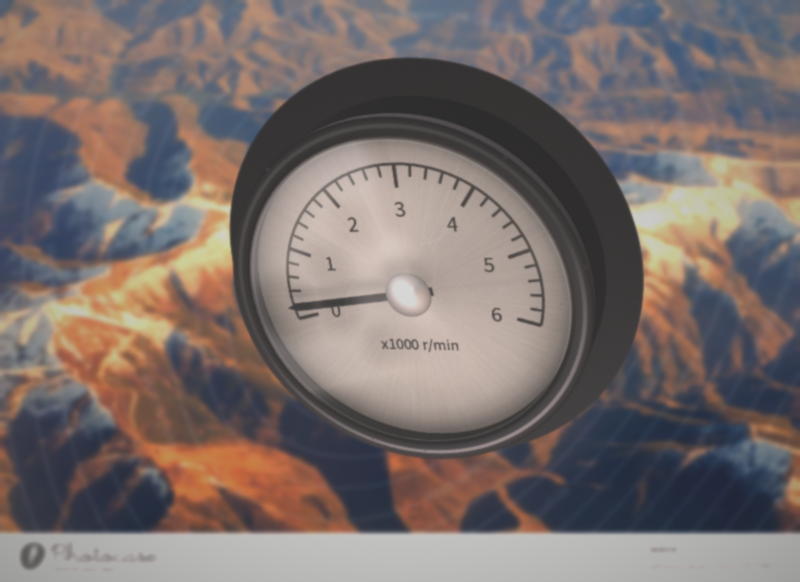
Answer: 200 rpm
